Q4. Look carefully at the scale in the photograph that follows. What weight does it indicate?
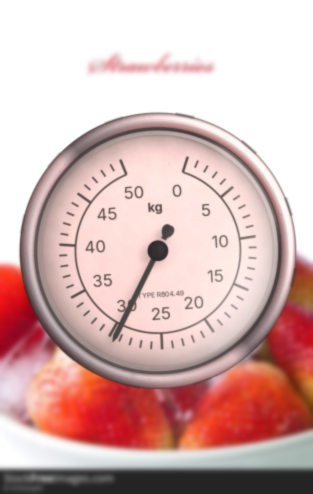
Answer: 29.5 kg
